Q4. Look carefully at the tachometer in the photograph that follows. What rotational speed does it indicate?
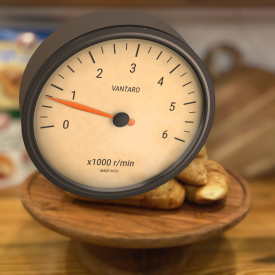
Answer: 750 rpm
